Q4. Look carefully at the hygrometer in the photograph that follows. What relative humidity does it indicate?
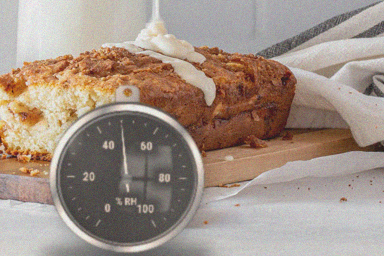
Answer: 48 %
